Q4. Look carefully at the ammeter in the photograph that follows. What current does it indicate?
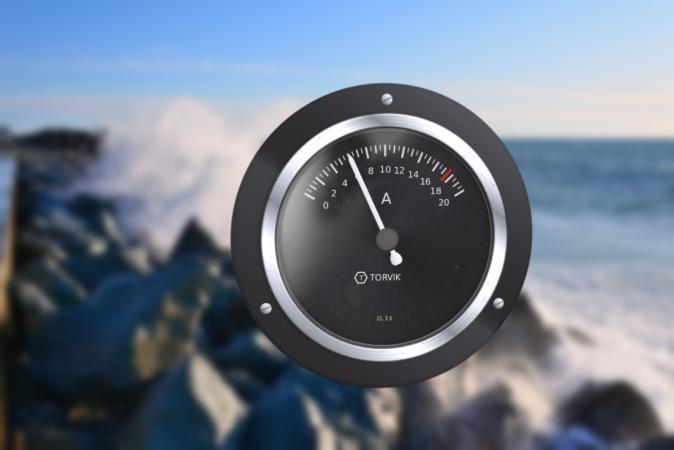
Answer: 6 A
